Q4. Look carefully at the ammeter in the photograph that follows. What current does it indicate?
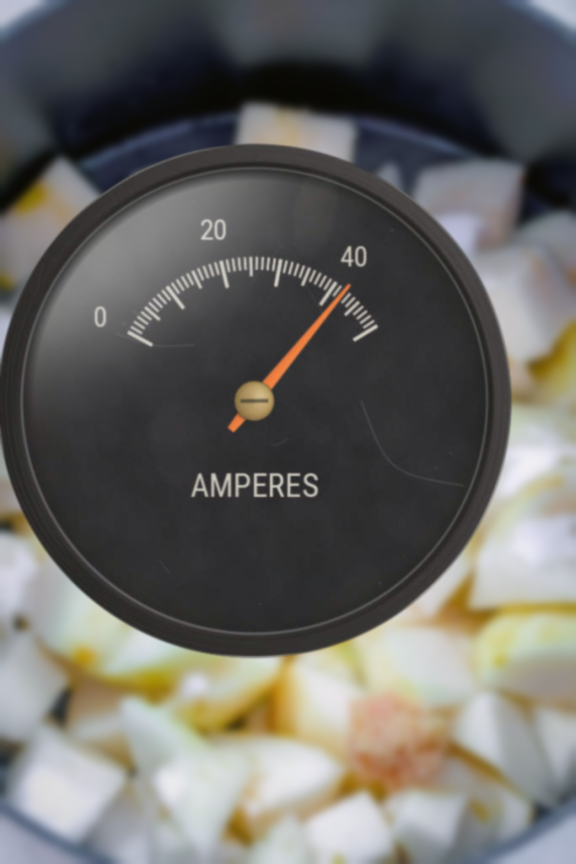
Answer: 42 A
